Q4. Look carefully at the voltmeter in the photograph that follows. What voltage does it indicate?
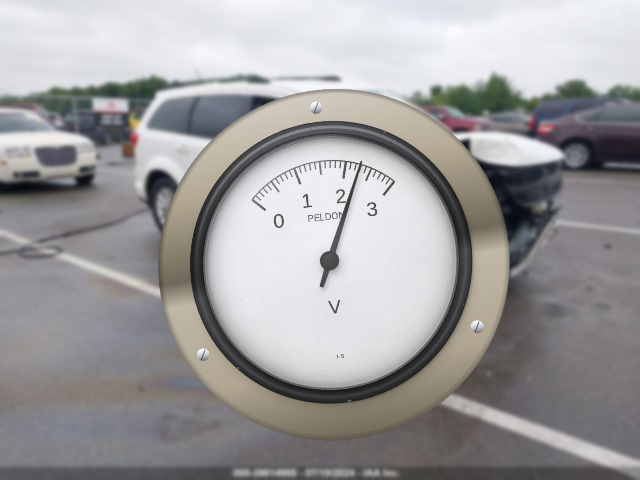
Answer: 2.3 V
